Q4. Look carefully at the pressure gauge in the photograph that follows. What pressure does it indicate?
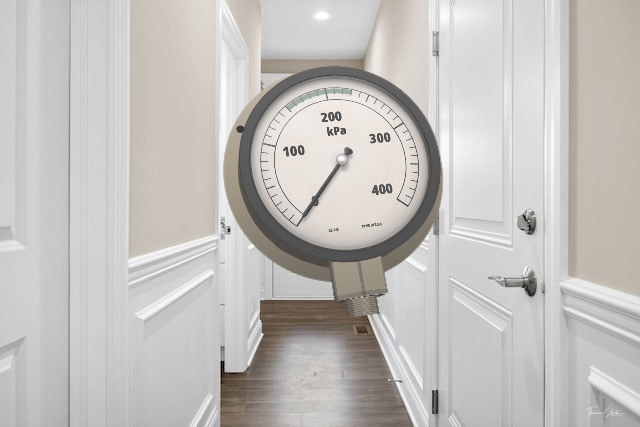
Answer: 0 kPa
